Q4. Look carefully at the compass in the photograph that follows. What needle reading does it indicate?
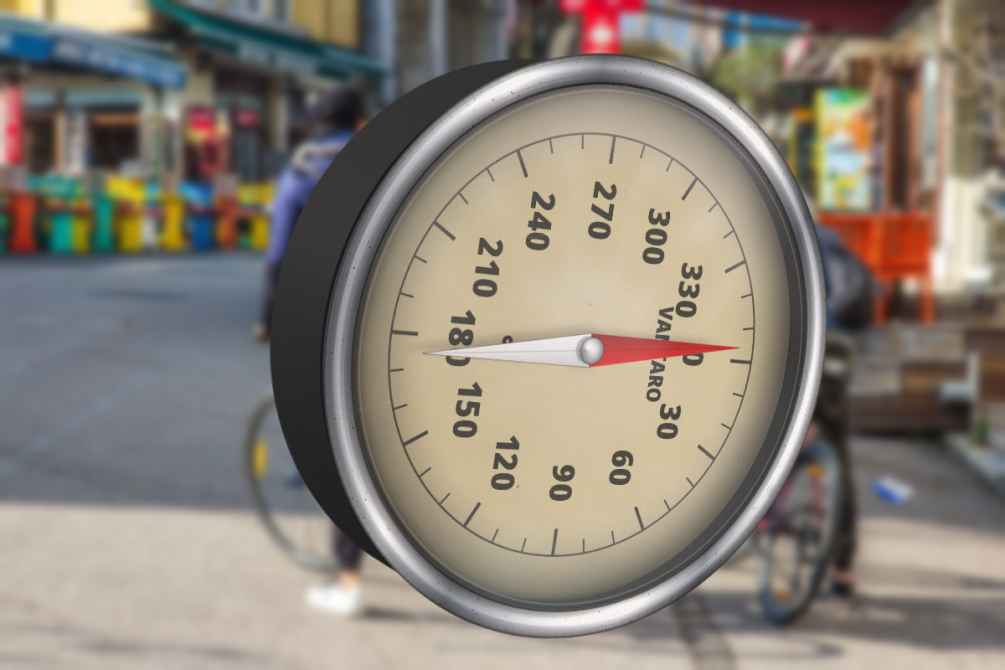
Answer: 355 °
